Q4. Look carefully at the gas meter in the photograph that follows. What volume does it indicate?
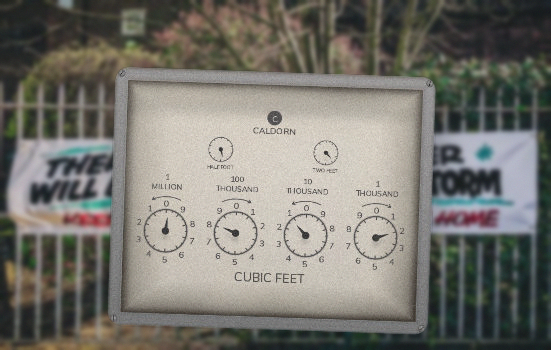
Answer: 981200 ft³
